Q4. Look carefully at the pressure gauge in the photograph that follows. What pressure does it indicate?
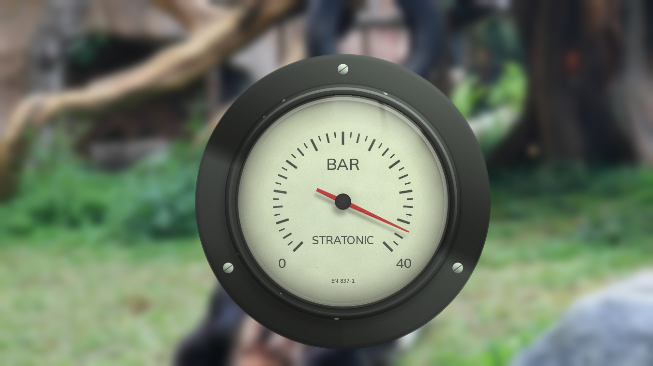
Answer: 37 bar
